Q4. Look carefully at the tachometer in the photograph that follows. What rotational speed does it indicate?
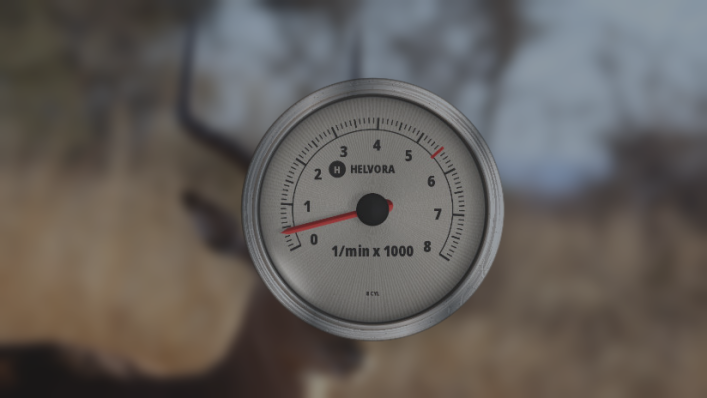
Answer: 400 rpm
